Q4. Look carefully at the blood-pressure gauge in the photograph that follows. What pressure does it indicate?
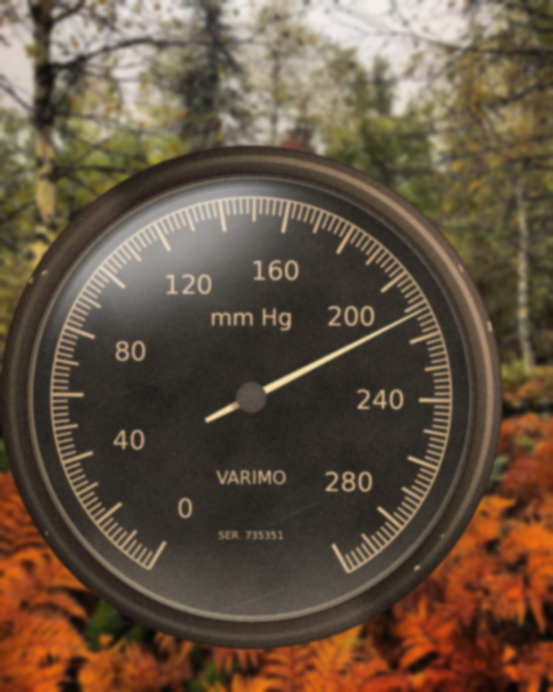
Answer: 212 mmHg
